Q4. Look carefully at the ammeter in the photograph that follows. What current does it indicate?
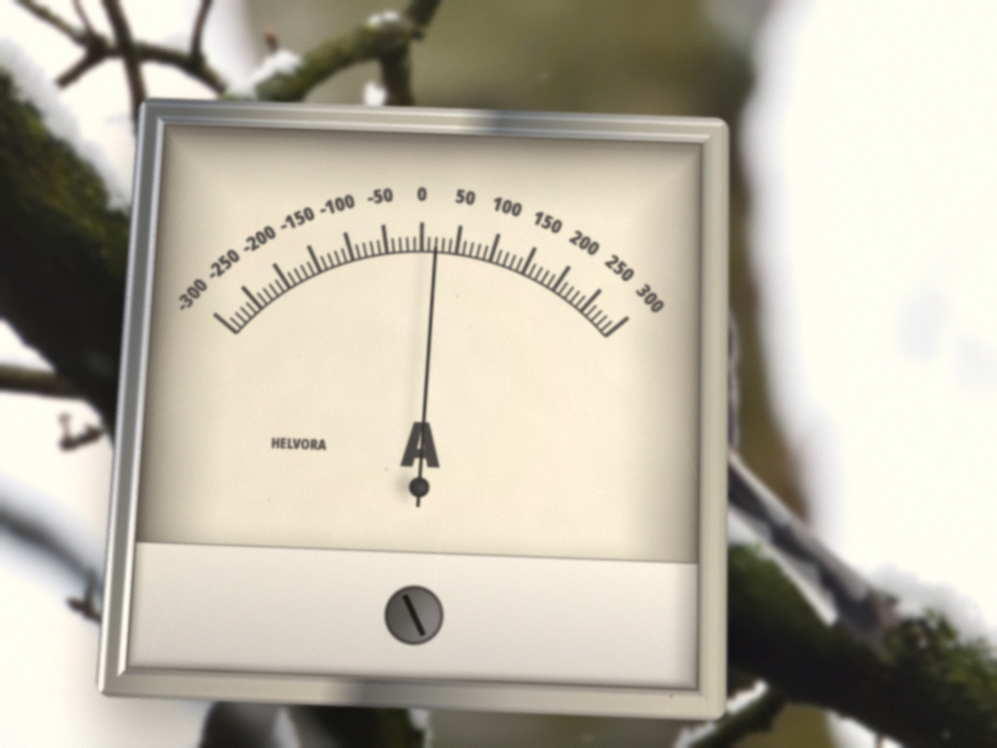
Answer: 20 A
